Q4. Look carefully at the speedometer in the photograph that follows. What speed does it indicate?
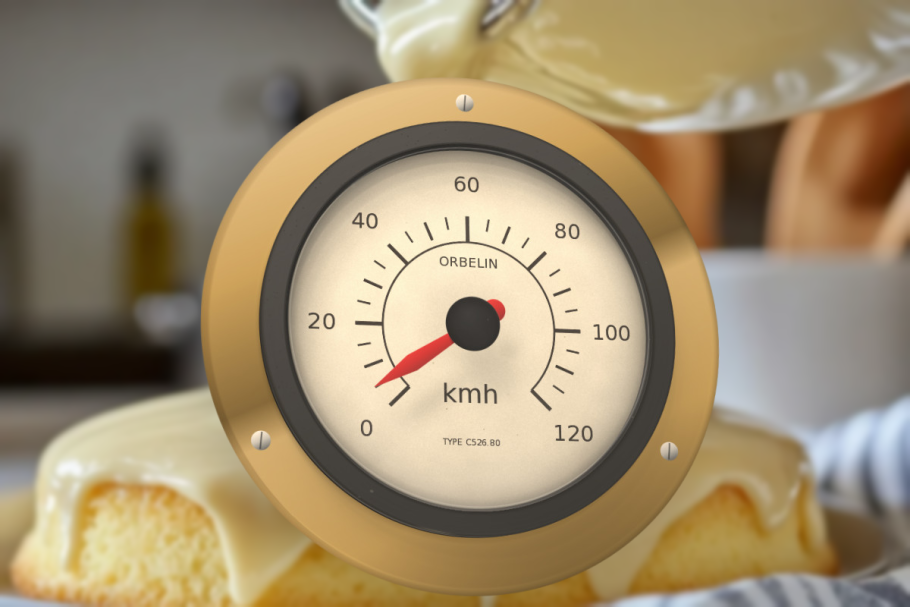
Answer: 5 km/h
